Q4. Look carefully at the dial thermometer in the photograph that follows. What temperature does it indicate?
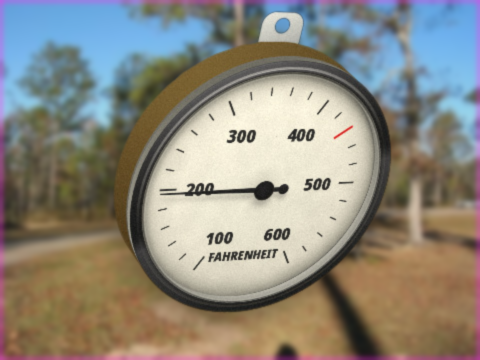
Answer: 200 °F
